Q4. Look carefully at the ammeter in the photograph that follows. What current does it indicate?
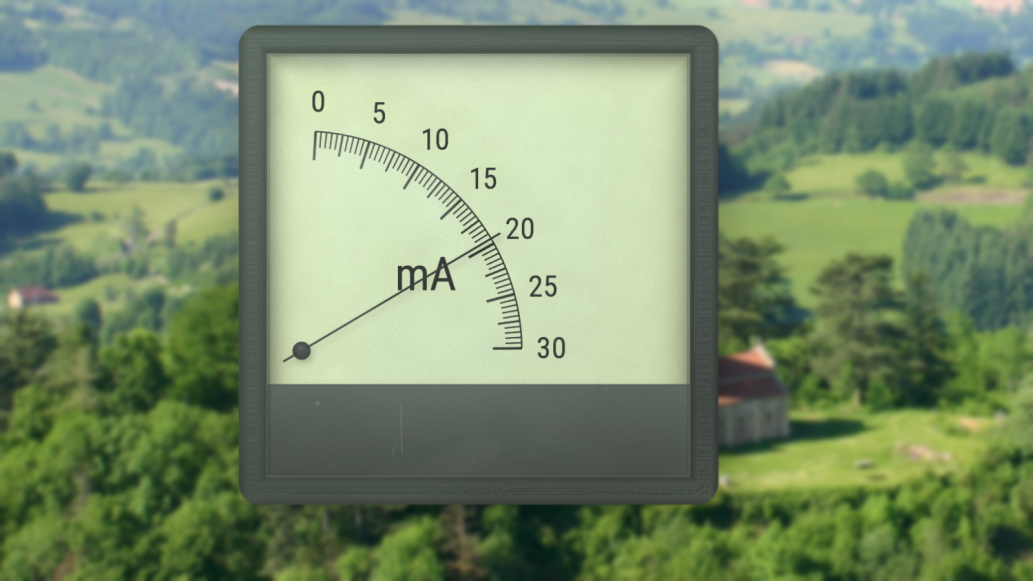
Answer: 19.5 mA
